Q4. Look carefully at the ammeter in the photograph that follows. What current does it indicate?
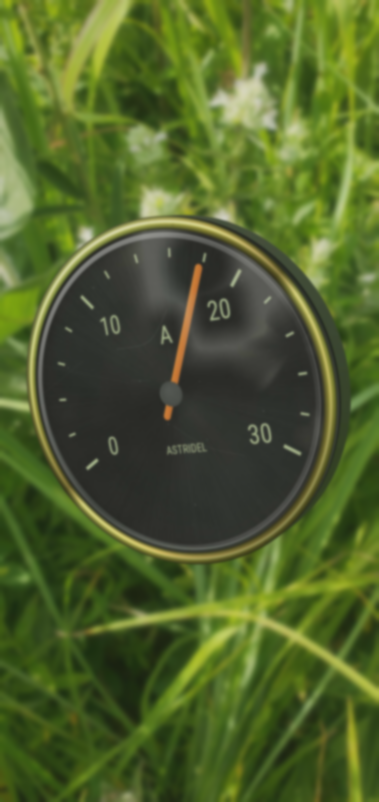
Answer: 18 A
